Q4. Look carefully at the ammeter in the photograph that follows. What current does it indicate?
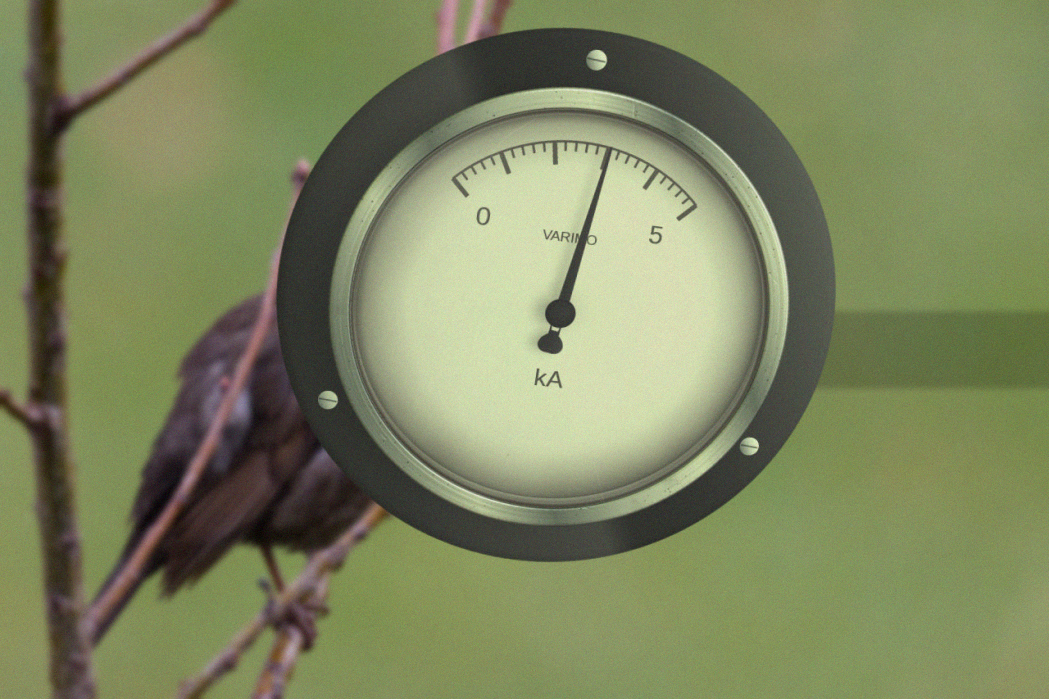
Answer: 3 kA
